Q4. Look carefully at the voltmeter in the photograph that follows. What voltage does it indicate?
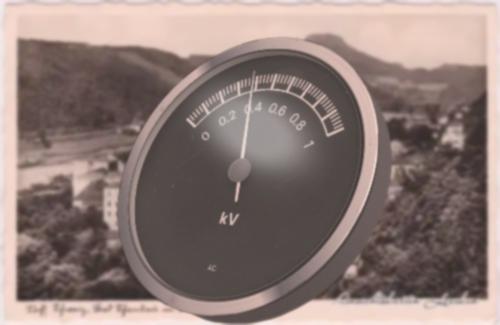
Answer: 0.4 kV
